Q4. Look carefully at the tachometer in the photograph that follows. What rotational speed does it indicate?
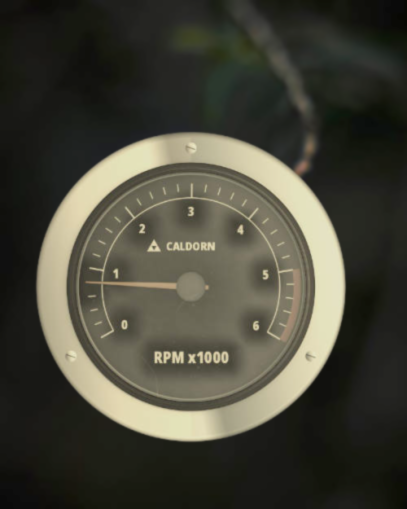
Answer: 800 rpm
